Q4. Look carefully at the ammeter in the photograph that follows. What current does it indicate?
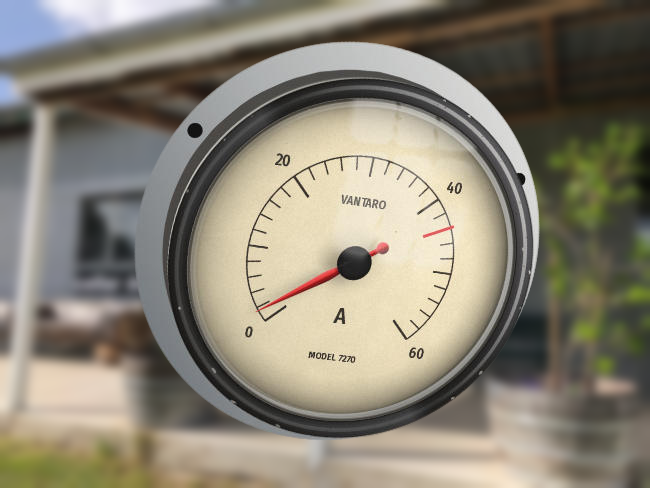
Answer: 2 A
